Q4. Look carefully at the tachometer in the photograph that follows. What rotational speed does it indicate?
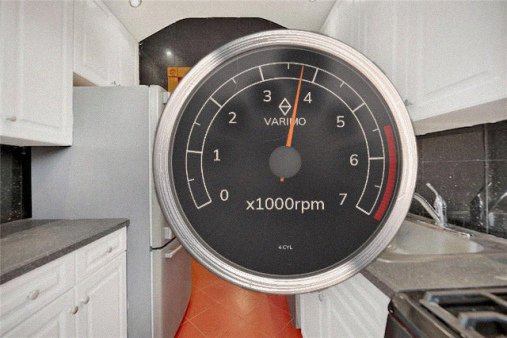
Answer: 3750 rpm
